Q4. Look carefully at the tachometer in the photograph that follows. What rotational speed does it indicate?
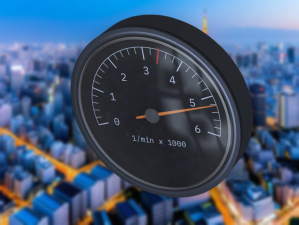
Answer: 5200 rpm
